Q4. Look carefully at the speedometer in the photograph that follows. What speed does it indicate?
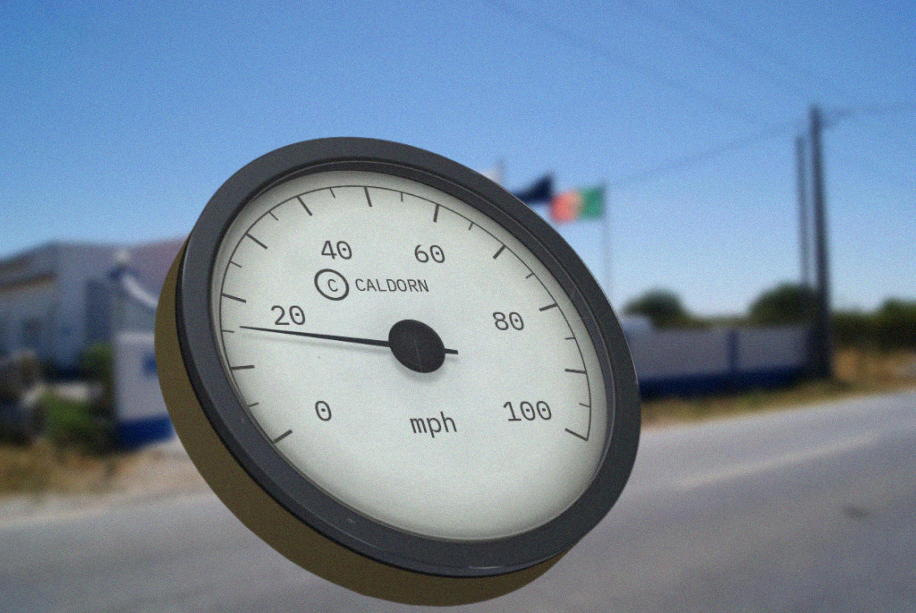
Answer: 15 mph
